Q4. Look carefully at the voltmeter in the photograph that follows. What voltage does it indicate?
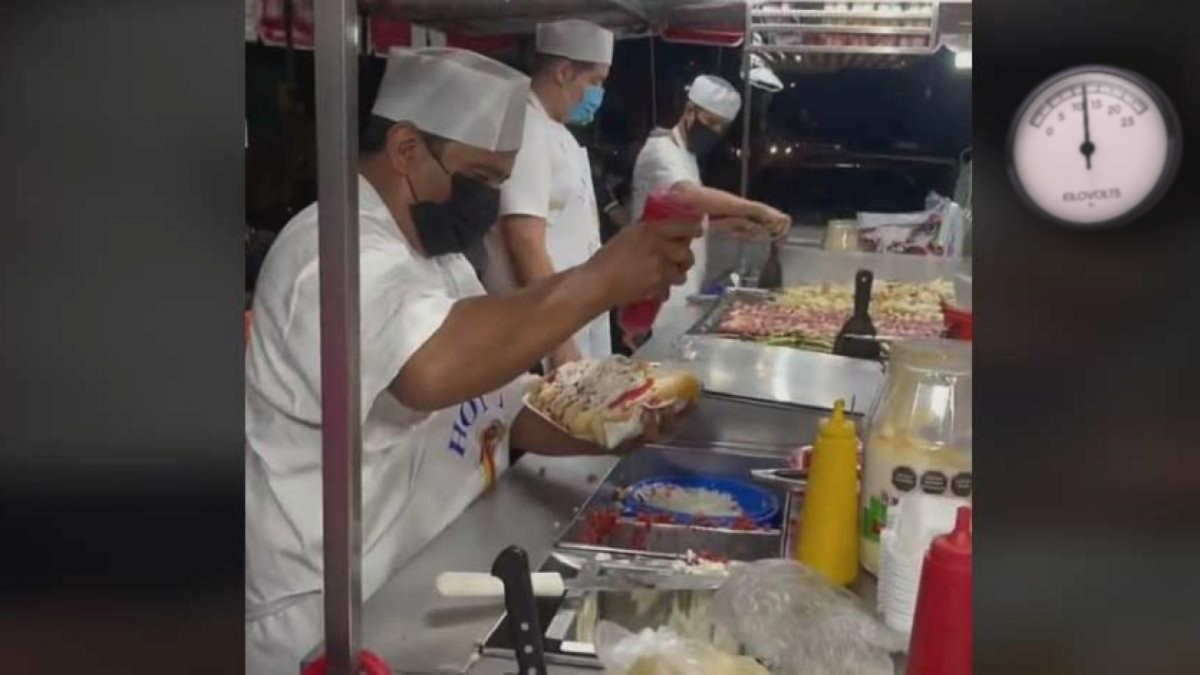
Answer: 12.5 kV
